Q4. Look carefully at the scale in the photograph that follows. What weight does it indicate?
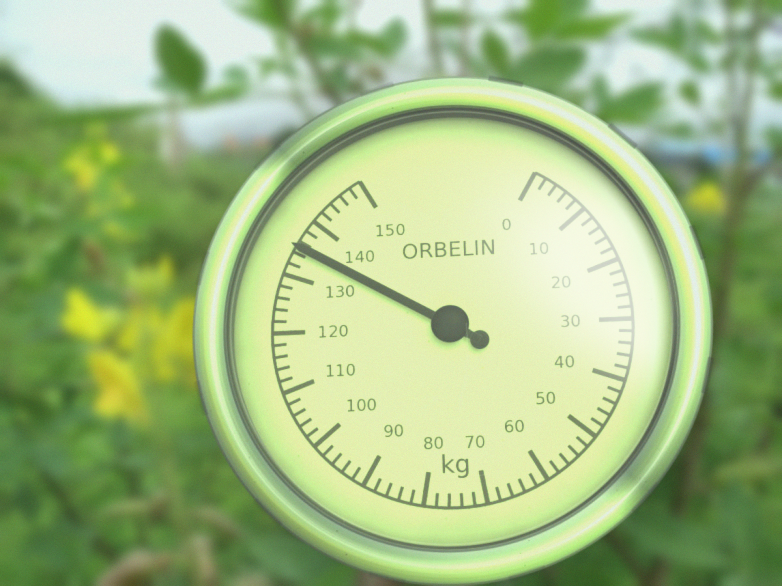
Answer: 135 kg
